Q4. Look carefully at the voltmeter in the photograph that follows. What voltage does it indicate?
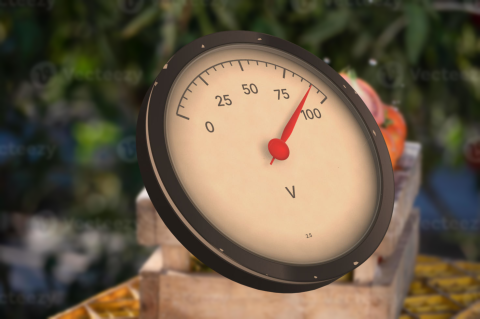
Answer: 90 V
